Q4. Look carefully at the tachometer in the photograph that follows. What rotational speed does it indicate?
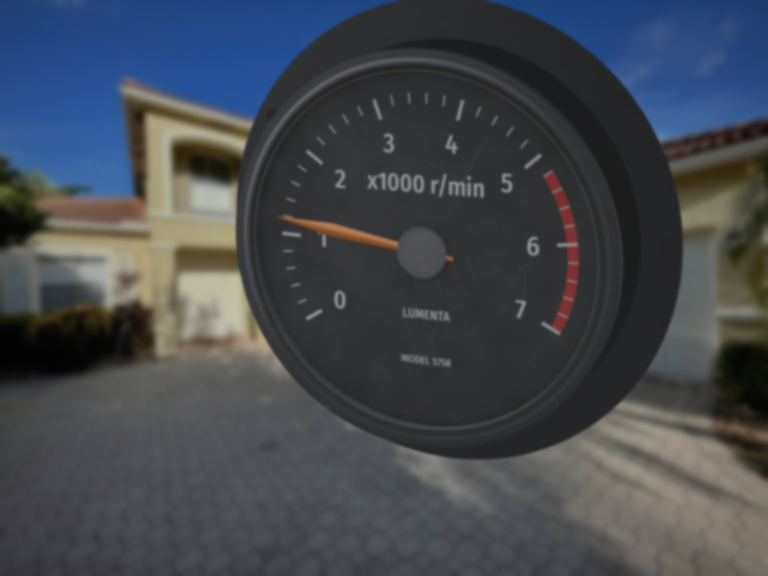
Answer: 1200 rpm
